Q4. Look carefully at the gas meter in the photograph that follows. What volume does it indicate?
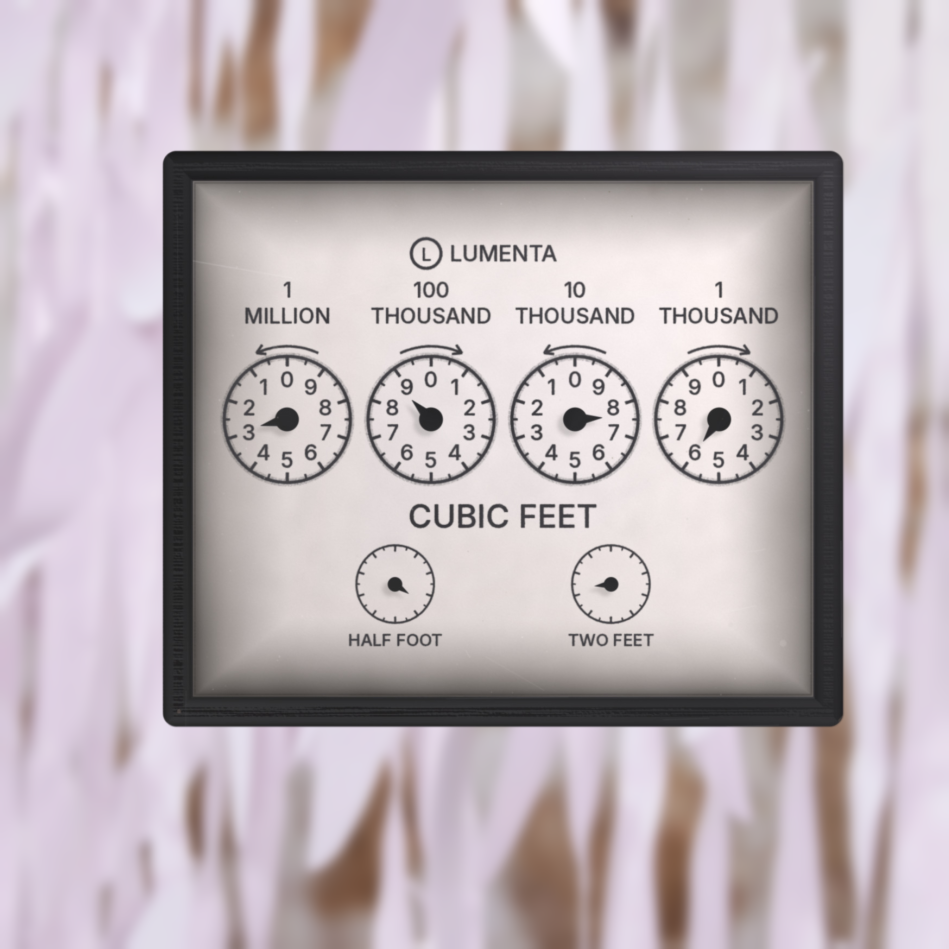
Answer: 287600 ft³
